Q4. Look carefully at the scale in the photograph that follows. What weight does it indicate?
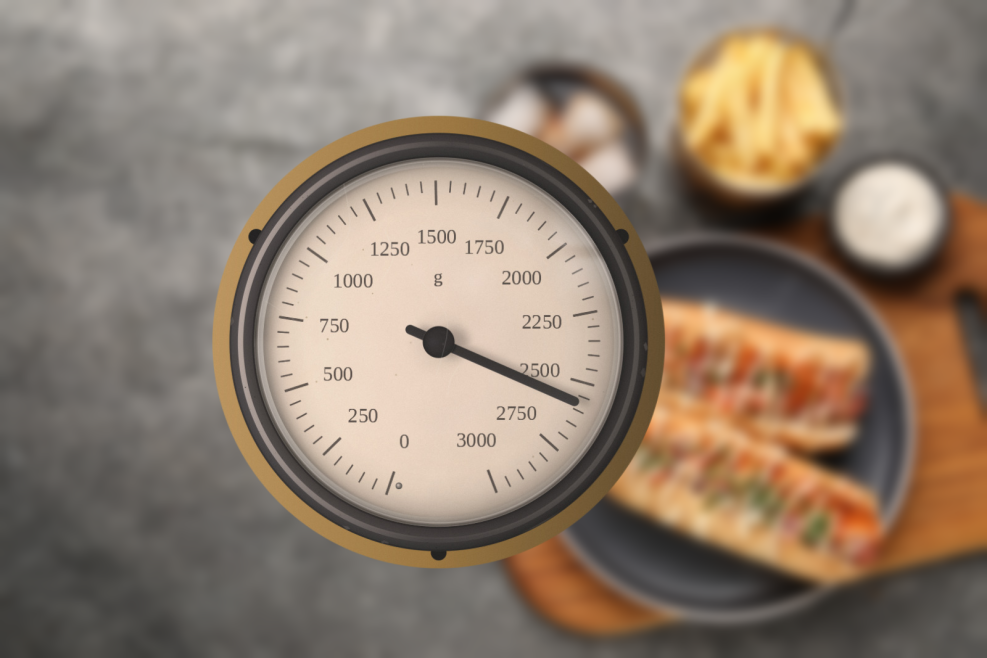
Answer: 2575 g
